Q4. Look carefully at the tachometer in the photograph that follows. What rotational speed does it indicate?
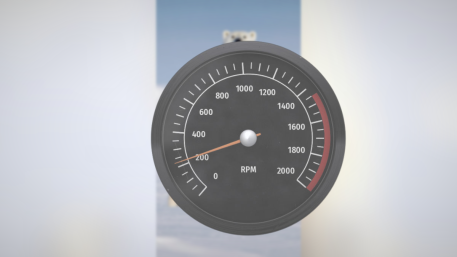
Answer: 225 rpm
